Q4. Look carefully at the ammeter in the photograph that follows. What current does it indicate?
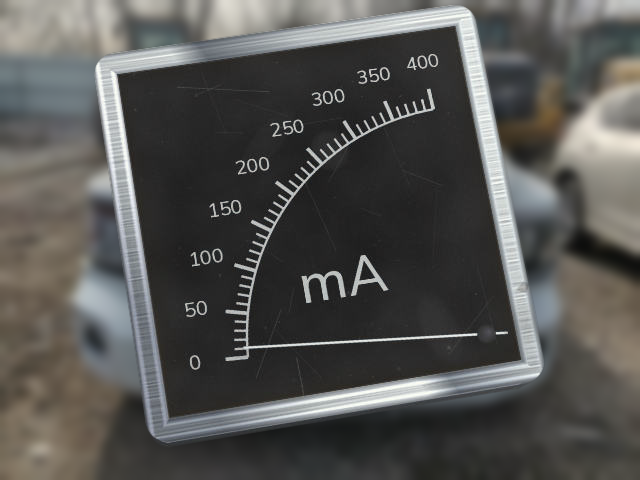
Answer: 10 mA
